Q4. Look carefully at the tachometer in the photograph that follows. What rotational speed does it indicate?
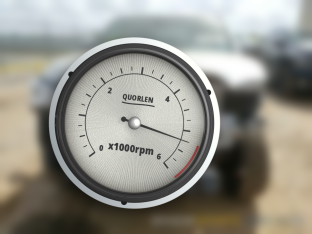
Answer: 5250 rpm
